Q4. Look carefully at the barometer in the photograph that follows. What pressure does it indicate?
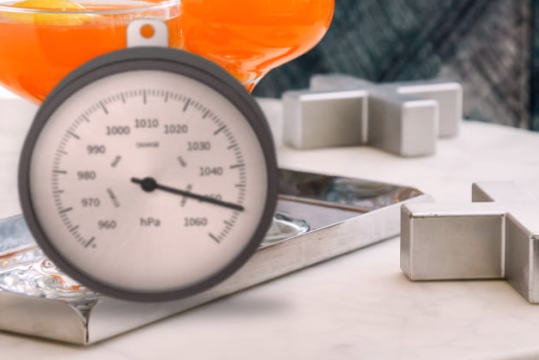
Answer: 1050 hPa
